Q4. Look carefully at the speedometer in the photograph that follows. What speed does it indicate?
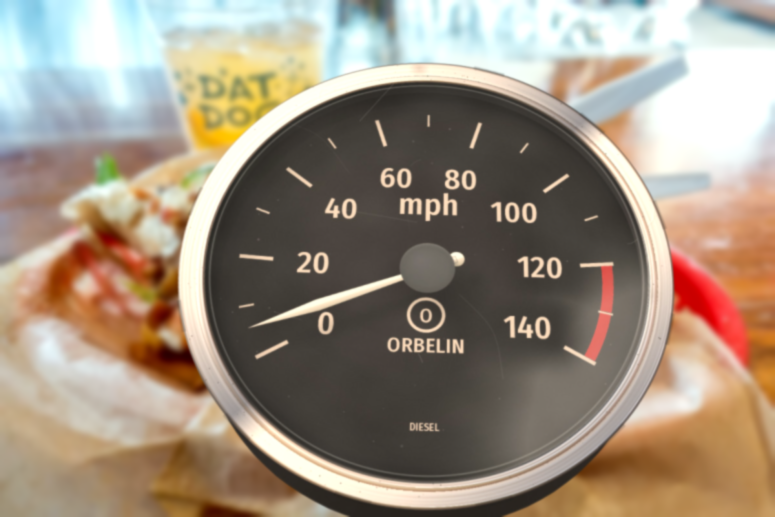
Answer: 5 mph
